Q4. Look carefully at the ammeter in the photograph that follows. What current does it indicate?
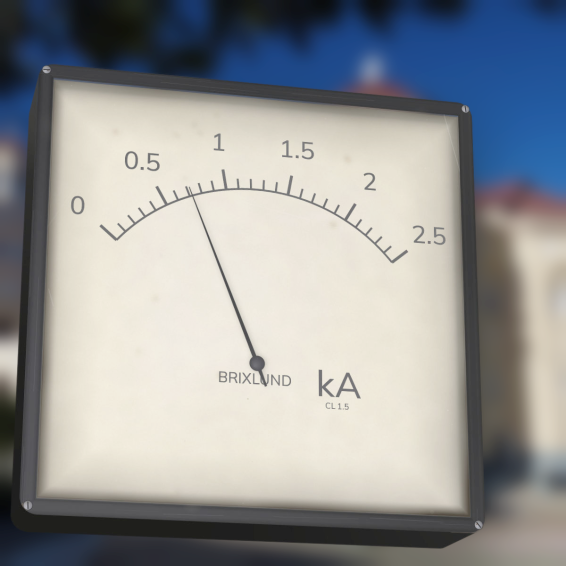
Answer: 0.7 kA
